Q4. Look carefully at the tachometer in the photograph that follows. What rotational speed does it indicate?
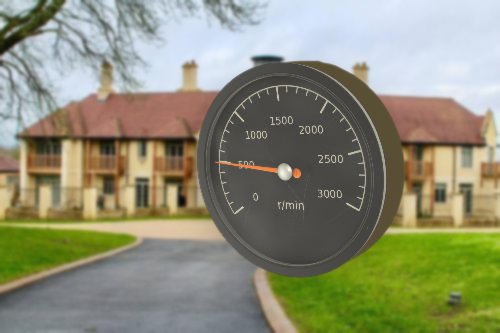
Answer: 500 rpm
